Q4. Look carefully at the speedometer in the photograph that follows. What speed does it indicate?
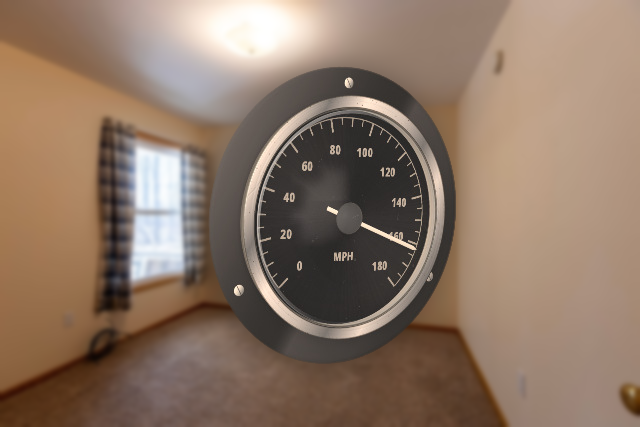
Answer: 162.5 mph
